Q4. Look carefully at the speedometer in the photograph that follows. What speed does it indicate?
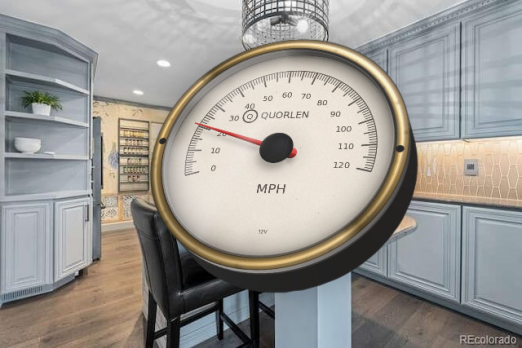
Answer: 20 mph
